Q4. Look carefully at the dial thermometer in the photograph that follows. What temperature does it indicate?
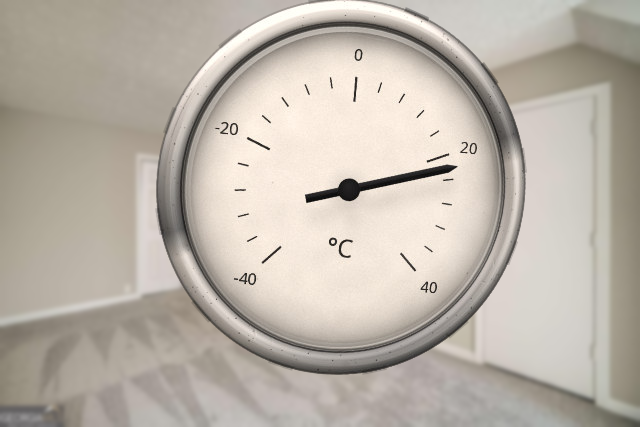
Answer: 22 °C
